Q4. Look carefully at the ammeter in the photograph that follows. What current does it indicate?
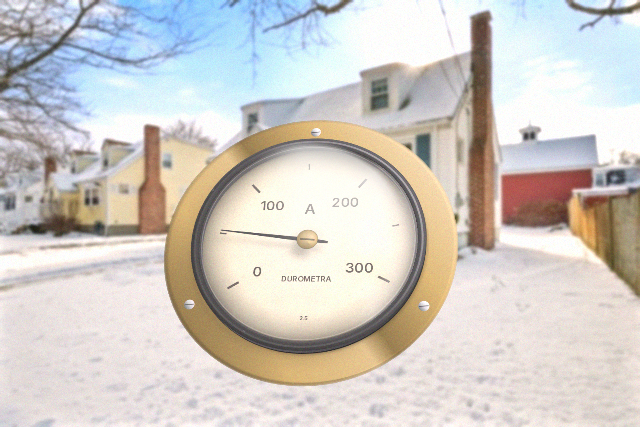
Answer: 50 A
